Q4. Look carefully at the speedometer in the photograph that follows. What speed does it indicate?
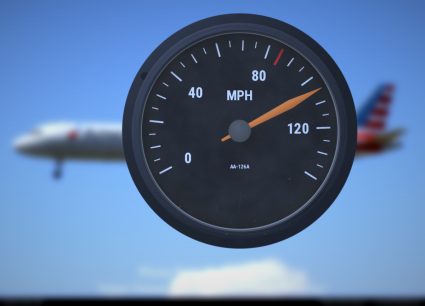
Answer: 105 mph
